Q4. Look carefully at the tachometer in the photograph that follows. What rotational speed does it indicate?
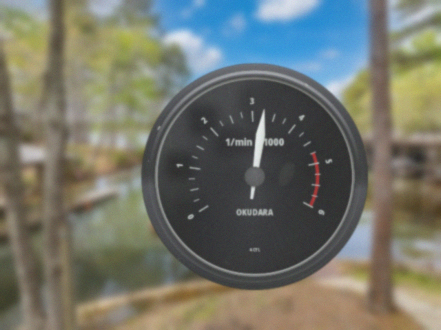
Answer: 3250 rpm
